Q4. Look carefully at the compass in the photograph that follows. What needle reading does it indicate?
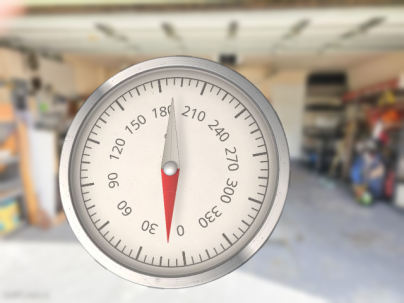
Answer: 10 °
